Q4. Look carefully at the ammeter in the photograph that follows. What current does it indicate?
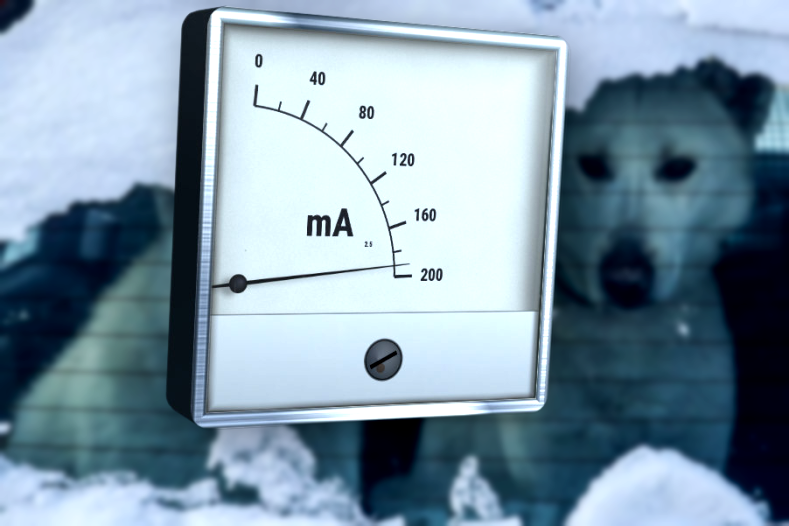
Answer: 190 mA
